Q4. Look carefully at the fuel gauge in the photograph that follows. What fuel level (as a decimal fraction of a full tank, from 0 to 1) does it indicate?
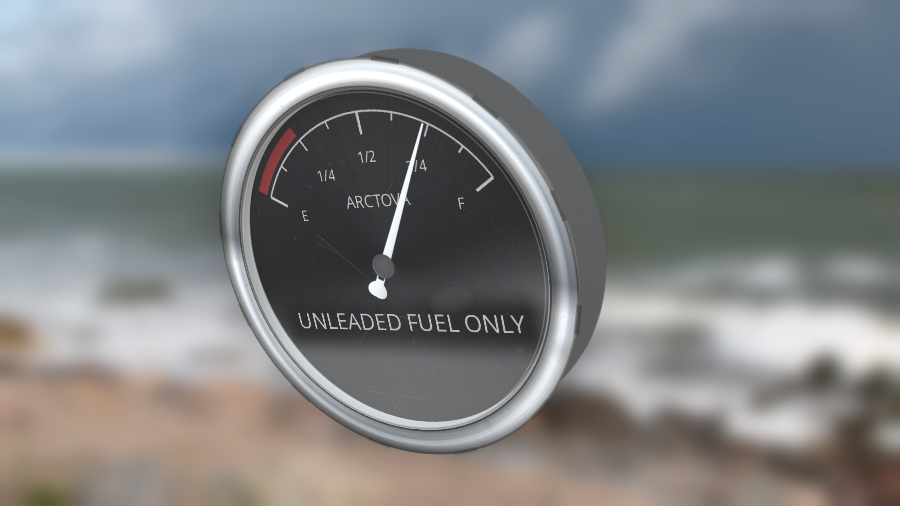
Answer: 0.75
